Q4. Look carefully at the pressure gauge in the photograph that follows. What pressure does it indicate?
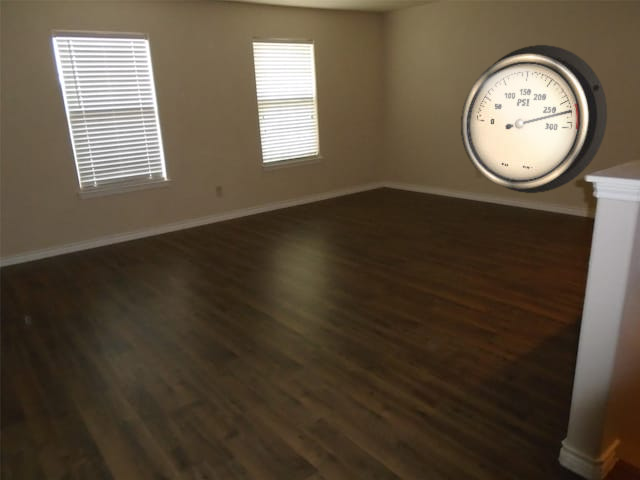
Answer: 270 psi
